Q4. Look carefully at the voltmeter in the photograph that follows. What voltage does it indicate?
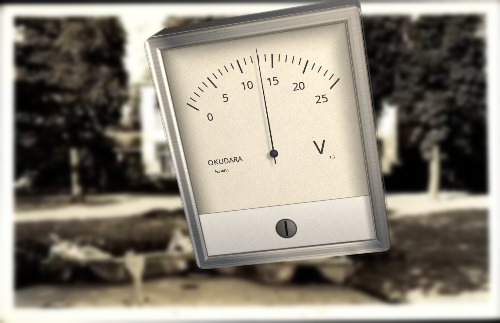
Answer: 13 V
